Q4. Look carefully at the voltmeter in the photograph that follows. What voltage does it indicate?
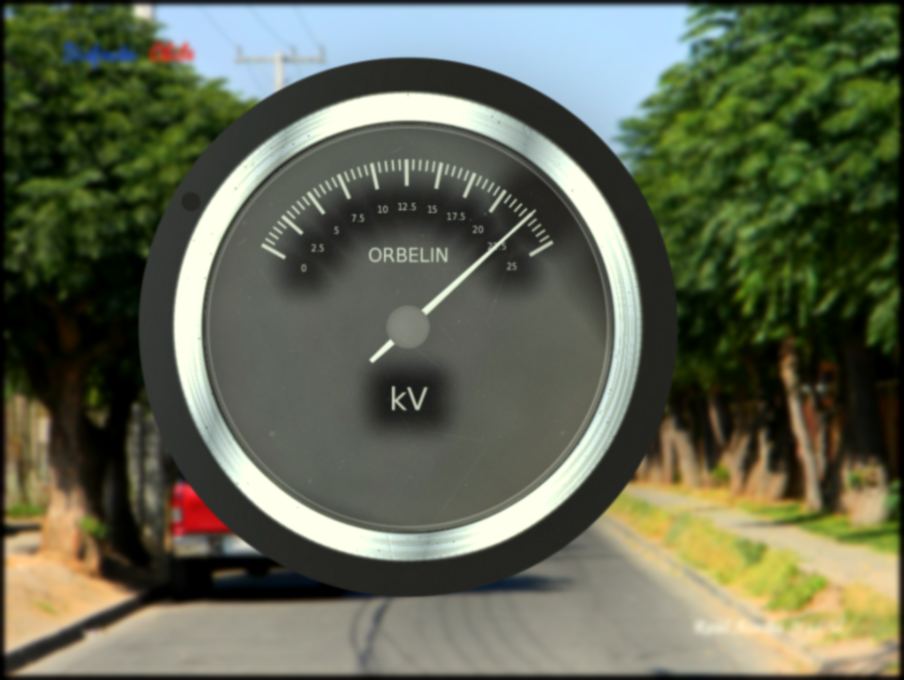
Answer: 22.5 kV
